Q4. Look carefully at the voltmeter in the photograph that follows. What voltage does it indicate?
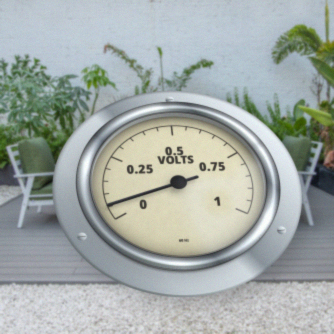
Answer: 0.05 V
